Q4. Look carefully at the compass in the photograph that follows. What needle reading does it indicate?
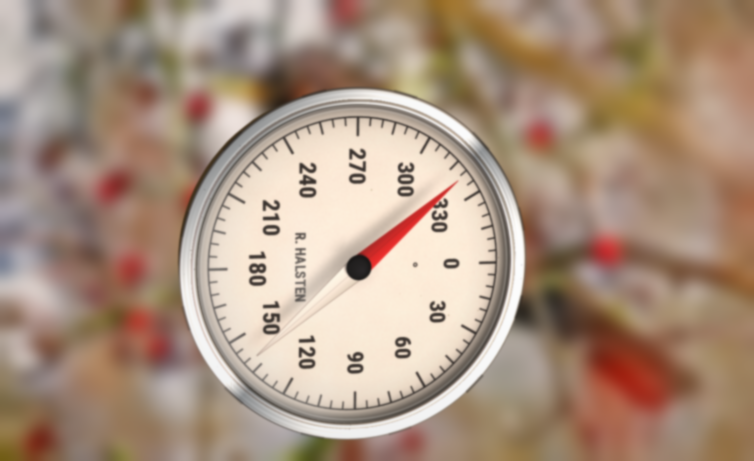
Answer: 320 °
